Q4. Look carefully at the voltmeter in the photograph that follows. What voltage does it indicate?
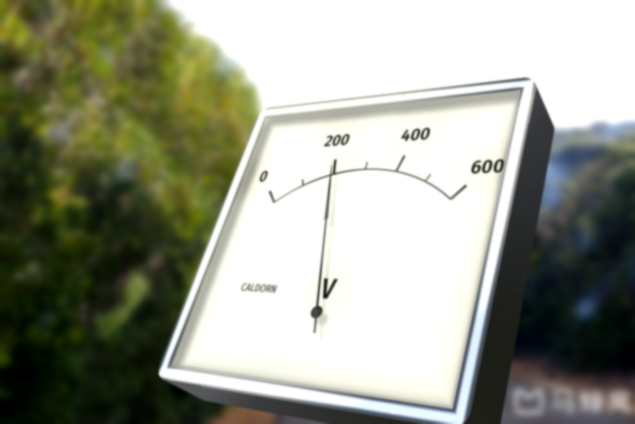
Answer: 200 V
